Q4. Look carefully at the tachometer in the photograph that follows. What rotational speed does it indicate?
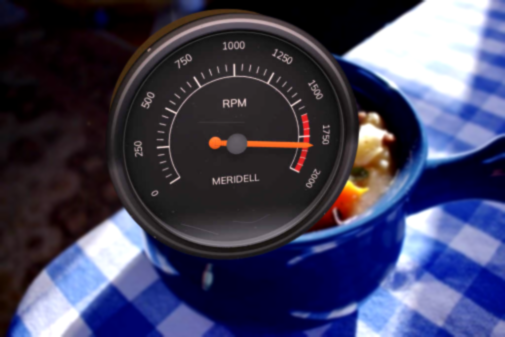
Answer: 1800 rpm
